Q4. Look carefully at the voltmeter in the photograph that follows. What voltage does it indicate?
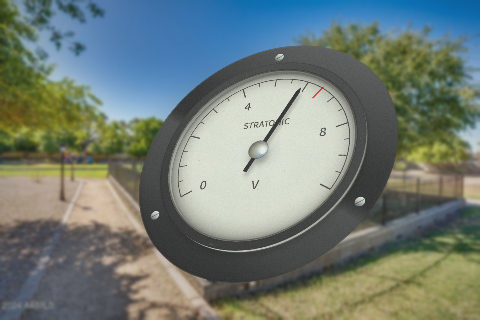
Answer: 6 V
